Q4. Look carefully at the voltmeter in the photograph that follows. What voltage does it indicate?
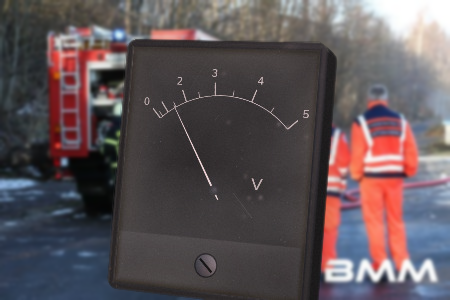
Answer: 1.5 V
